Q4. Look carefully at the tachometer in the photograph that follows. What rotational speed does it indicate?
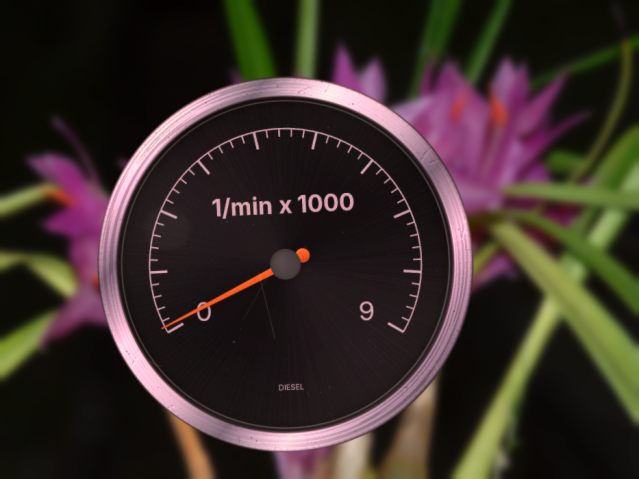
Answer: 100 rpm
